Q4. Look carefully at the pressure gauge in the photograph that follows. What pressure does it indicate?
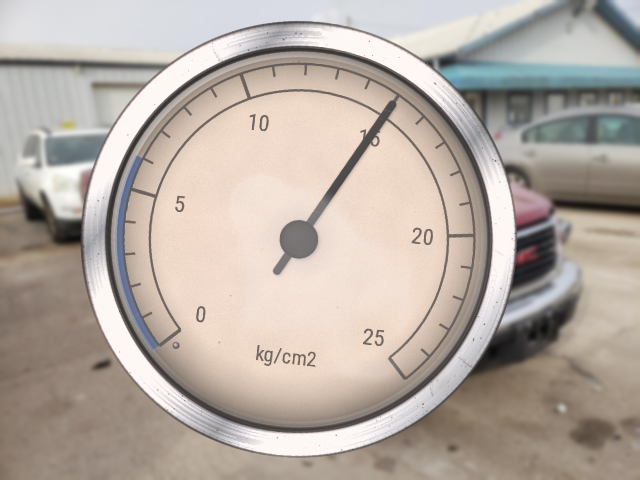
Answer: 15 kg/cm²
